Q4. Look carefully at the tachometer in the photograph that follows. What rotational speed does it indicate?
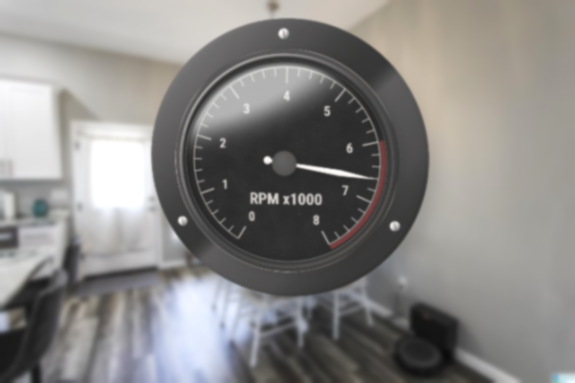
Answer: 6600 rpm
